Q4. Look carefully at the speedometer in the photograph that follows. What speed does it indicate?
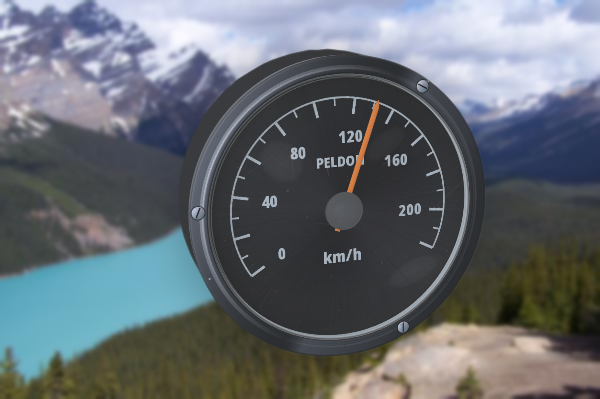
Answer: 130 km/h
